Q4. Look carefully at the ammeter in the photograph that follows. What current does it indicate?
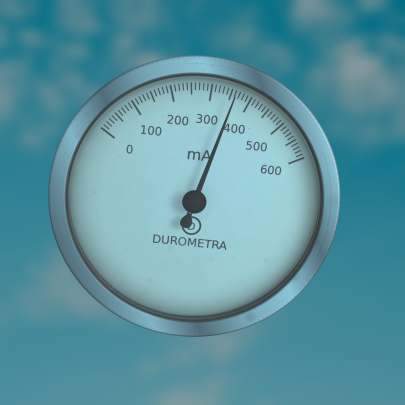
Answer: 360 mA
